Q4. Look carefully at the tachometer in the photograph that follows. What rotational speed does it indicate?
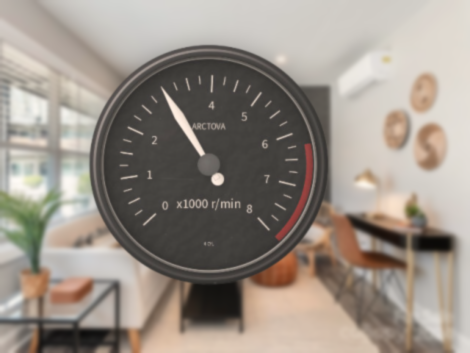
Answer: 3000 rpm
